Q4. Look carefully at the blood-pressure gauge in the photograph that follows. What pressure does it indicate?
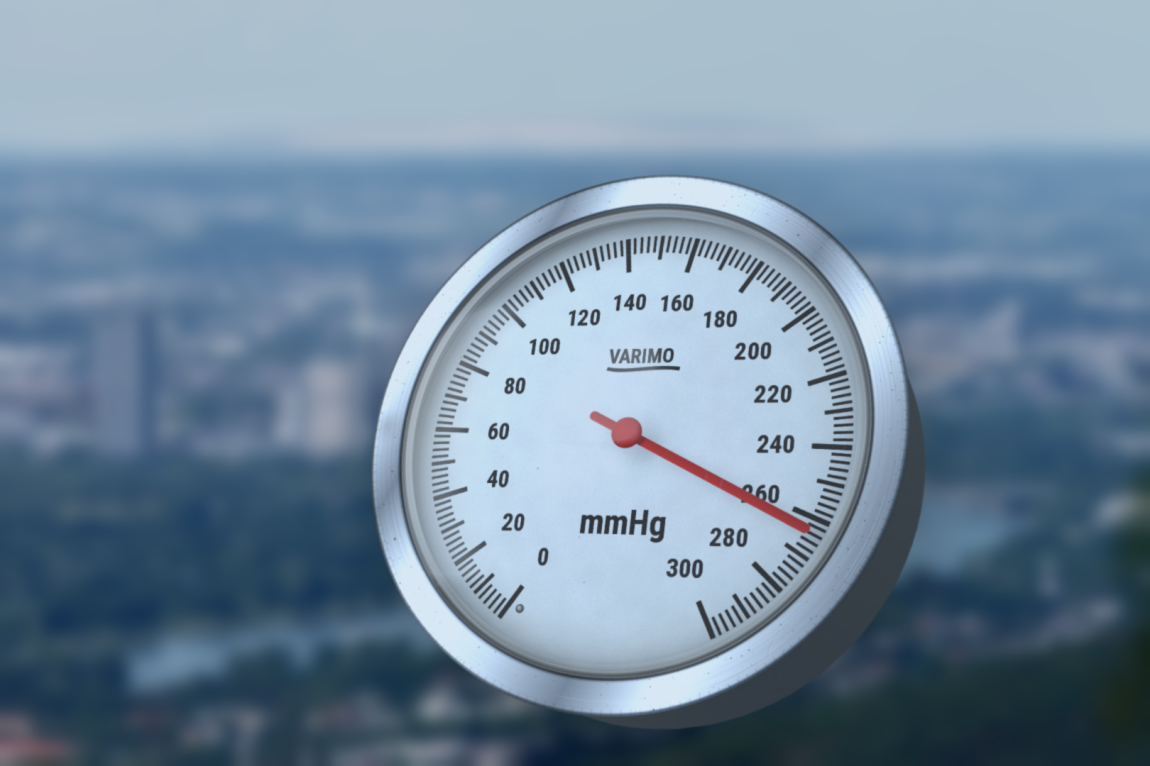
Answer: 264 mmHg
